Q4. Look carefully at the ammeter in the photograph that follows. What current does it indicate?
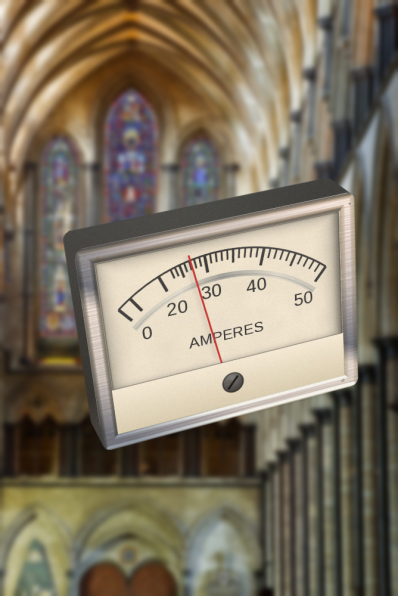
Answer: 27 A
